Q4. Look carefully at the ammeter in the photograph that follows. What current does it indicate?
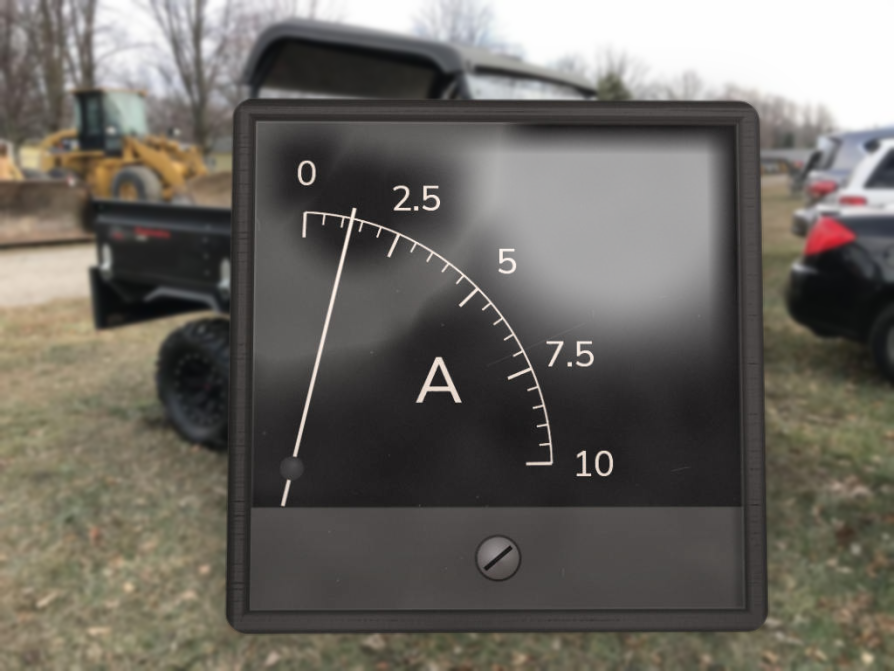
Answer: 1.25 A
